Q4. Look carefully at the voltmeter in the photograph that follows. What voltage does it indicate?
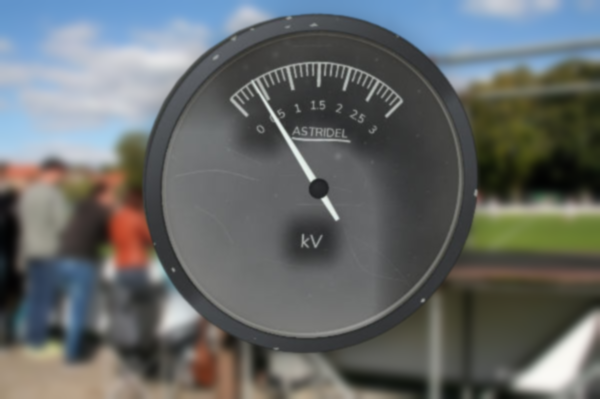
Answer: 0.4 kV
